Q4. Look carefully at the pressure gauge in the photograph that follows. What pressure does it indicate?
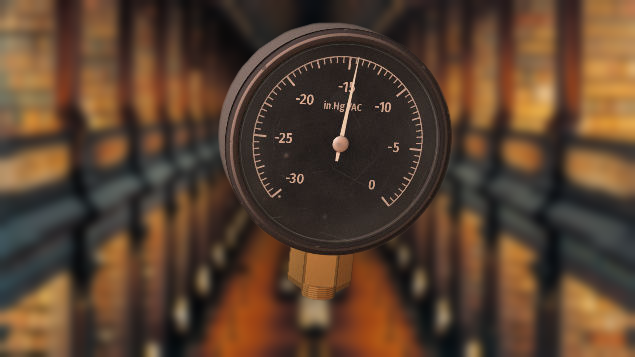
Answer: -14.5 inHg
